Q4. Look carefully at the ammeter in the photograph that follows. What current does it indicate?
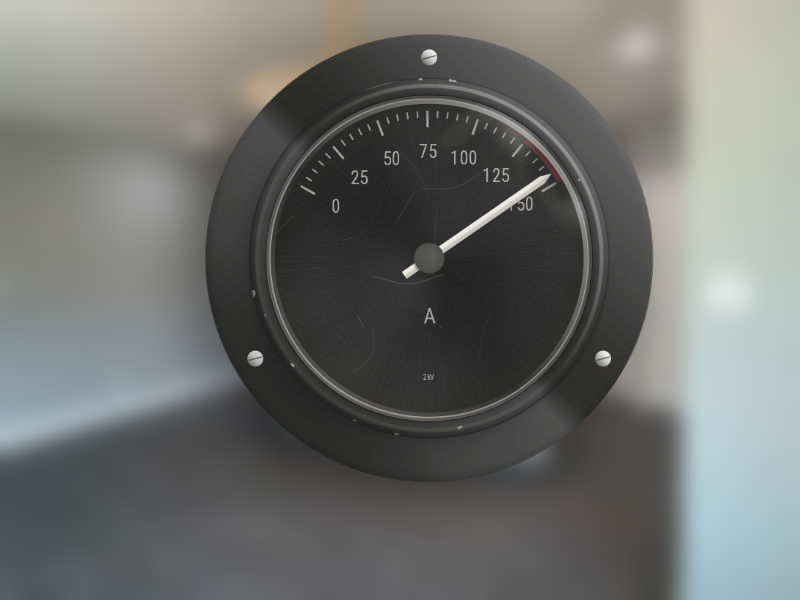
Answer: 145 A
